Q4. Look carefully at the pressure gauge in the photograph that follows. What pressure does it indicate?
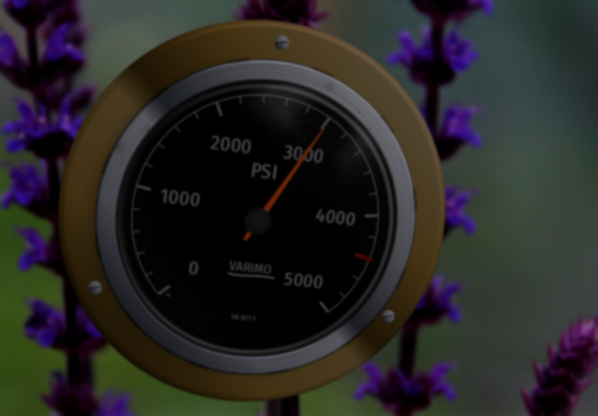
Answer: 3000 psi
